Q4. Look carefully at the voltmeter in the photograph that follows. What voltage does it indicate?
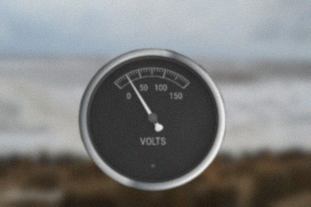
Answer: 25 V
